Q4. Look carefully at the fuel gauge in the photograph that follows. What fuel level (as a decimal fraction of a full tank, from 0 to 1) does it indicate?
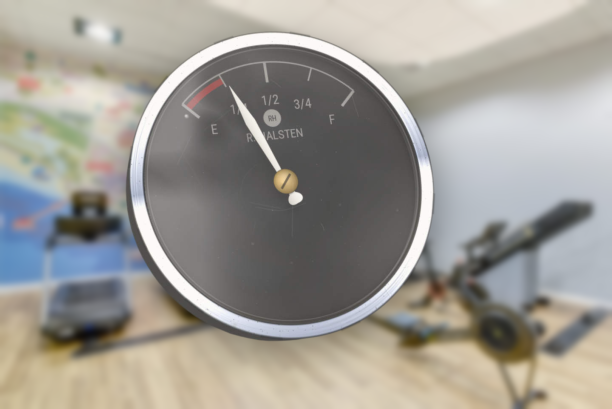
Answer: 0.25
